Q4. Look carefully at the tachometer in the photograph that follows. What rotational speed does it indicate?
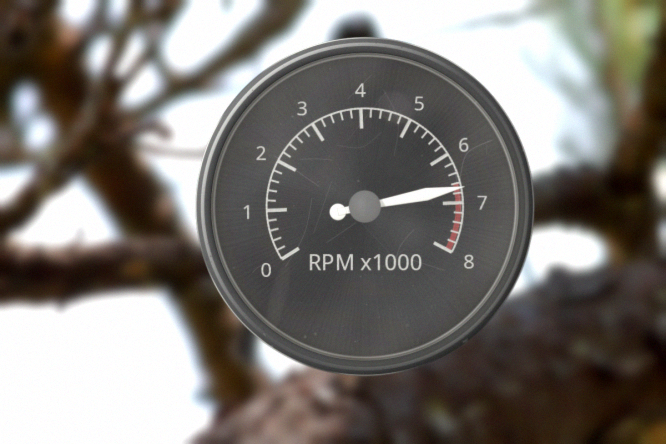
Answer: 6700 rpm
